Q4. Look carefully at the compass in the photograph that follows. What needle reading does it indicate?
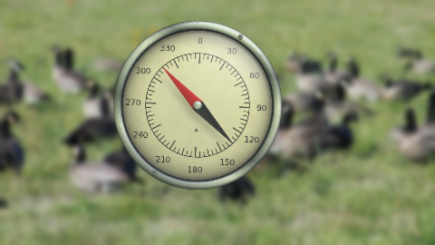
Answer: 315 °
